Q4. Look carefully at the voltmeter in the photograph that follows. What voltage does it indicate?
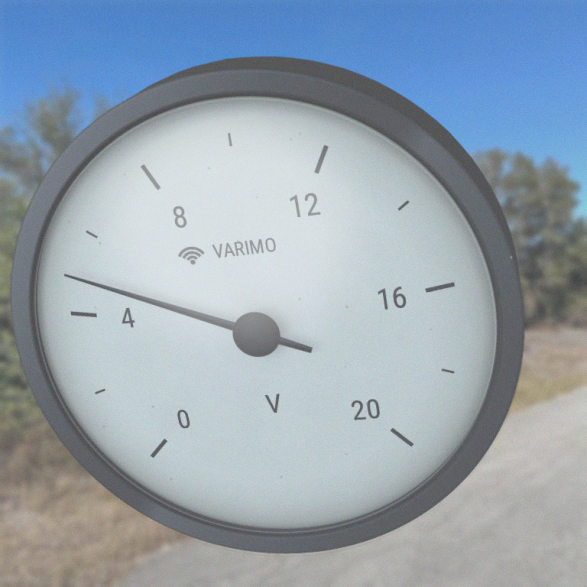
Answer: 5 V
